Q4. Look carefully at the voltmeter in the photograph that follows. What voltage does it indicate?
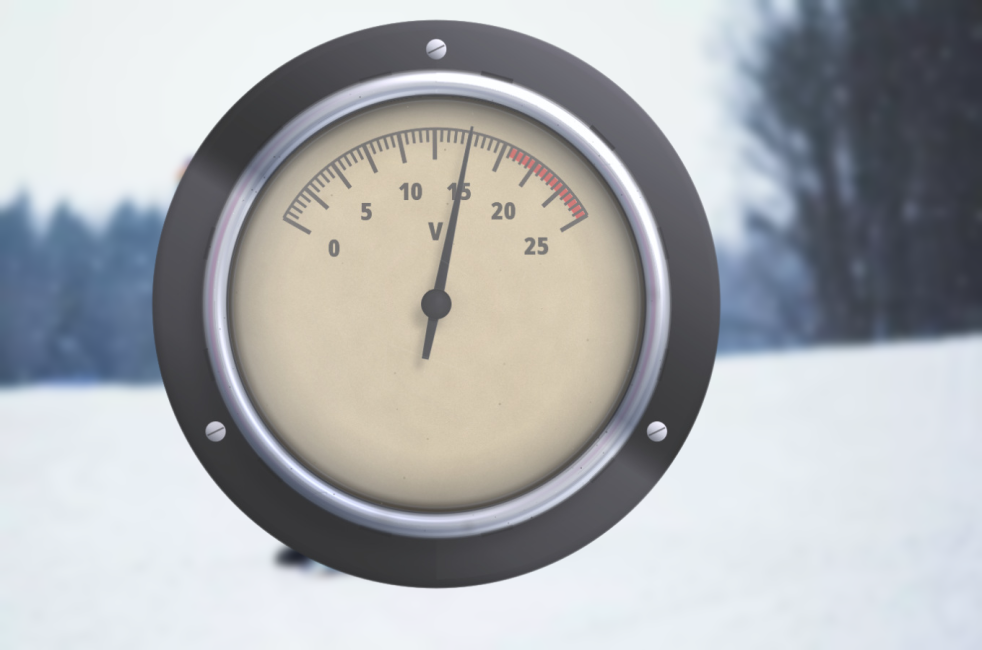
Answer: 15 V
